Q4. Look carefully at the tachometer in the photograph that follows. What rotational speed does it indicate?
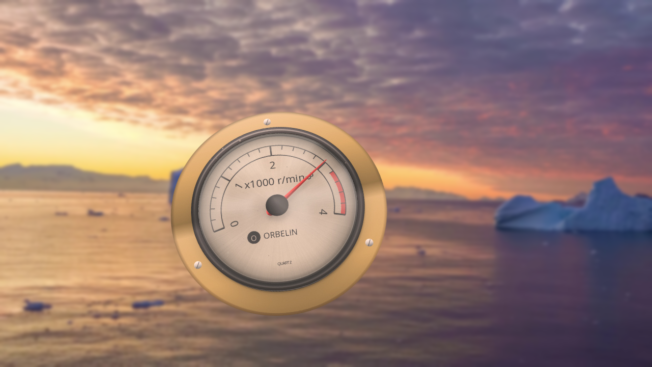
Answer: 3000 rpm
